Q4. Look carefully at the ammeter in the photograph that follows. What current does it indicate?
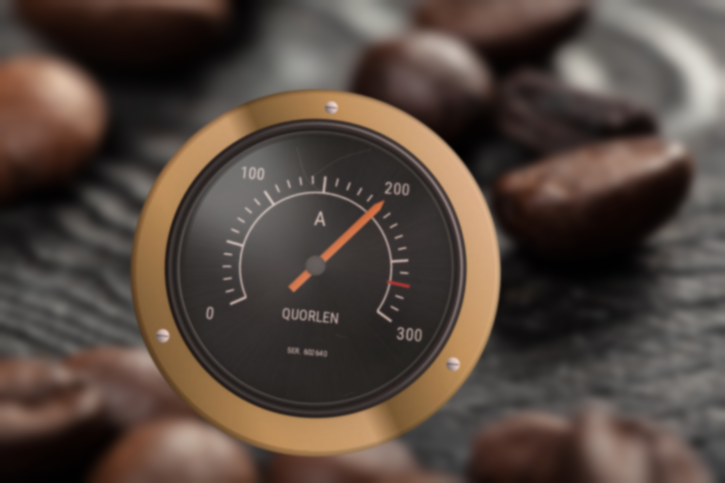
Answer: 200 A
